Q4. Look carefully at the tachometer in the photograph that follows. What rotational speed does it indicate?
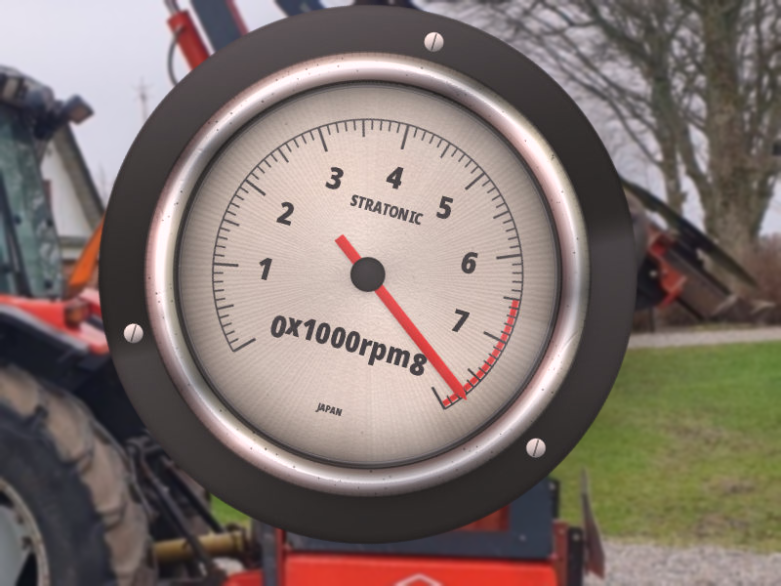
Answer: 7750 rpm
